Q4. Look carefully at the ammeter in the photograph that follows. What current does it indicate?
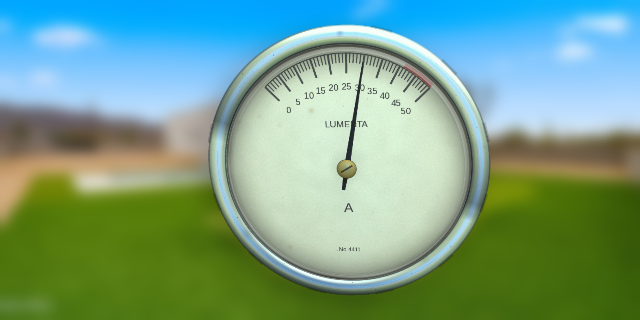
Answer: 30 A
